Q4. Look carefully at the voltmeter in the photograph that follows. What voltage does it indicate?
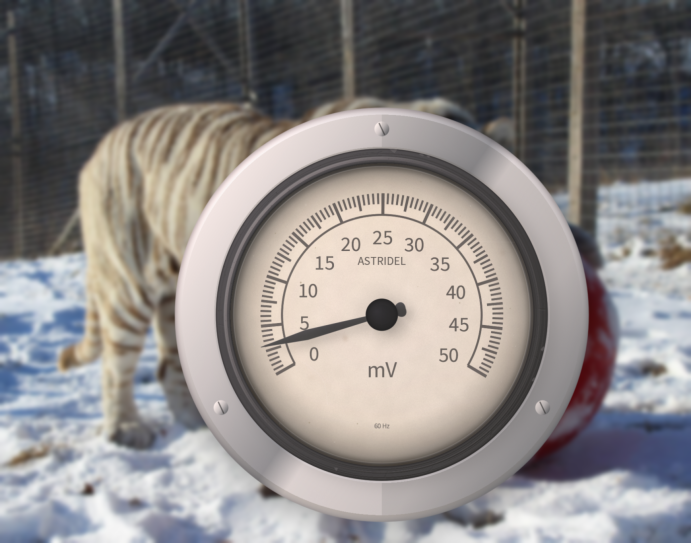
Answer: 3 mV
